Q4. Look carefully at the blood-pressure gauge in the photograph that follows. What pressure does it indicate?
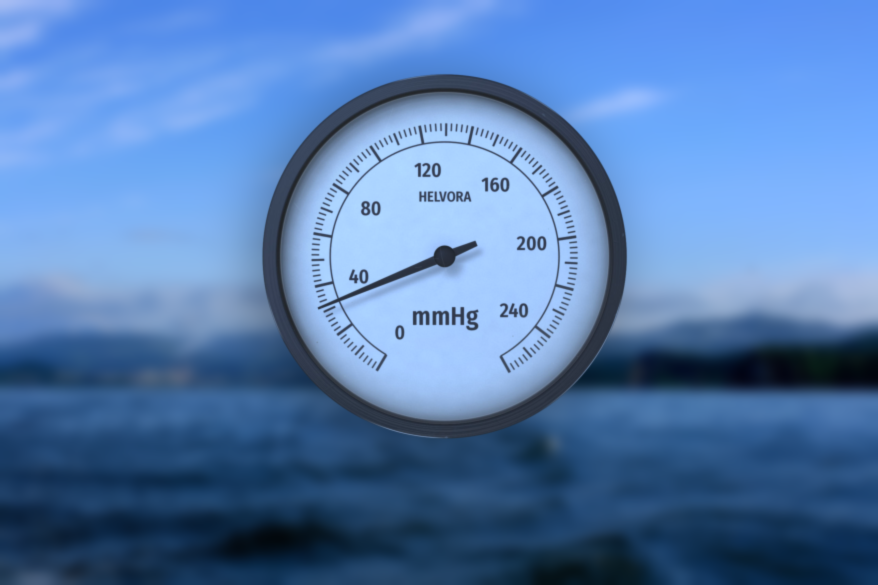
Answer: 32 mmHg
